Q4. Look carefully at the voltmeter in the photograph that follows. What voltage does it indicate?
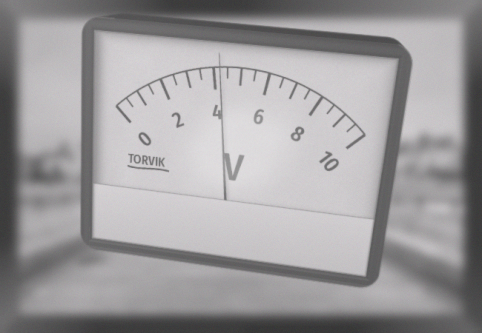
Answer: 4.25 V
